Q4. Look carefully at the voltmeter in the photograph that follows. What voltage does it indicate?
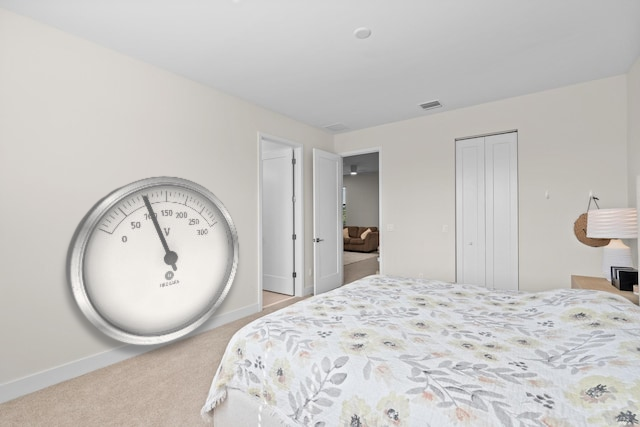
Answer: 100 V
